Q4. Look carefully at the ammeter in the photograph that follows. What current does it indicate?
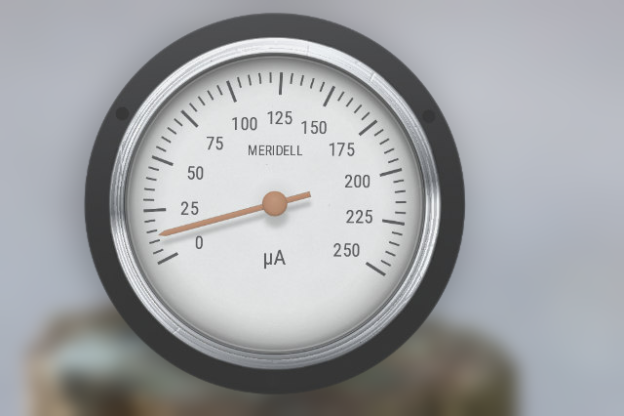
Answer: 12.5 µA
